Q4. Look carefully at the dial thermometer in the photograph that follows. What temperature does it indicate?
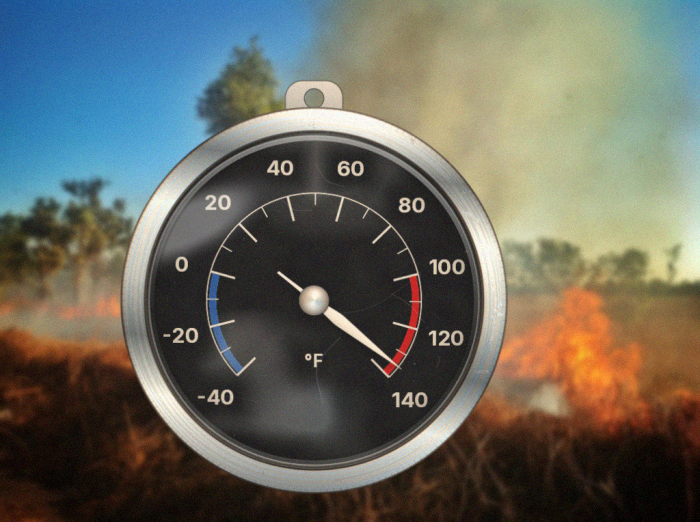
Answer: 135 °F
